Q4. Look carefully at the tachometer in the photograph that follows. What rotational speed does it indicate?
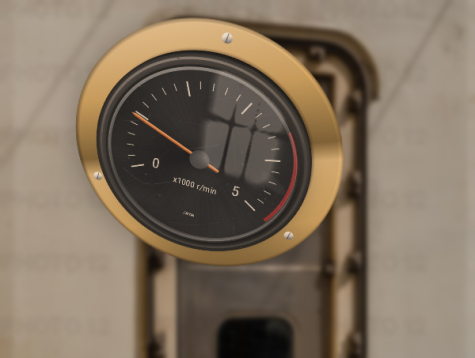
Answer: 1000 rpm
